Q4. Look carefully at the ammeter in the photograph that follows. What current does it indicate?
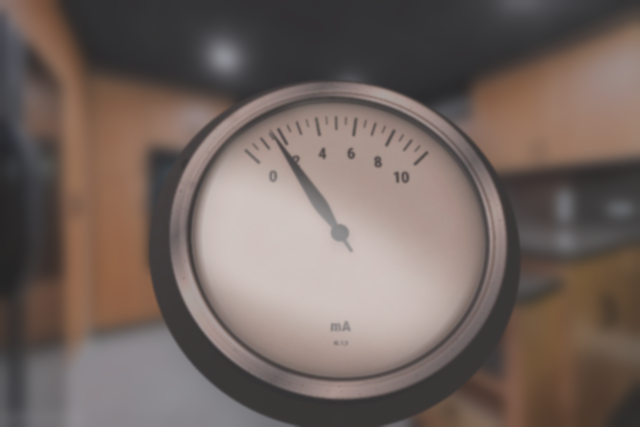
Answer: 1.5 mA
